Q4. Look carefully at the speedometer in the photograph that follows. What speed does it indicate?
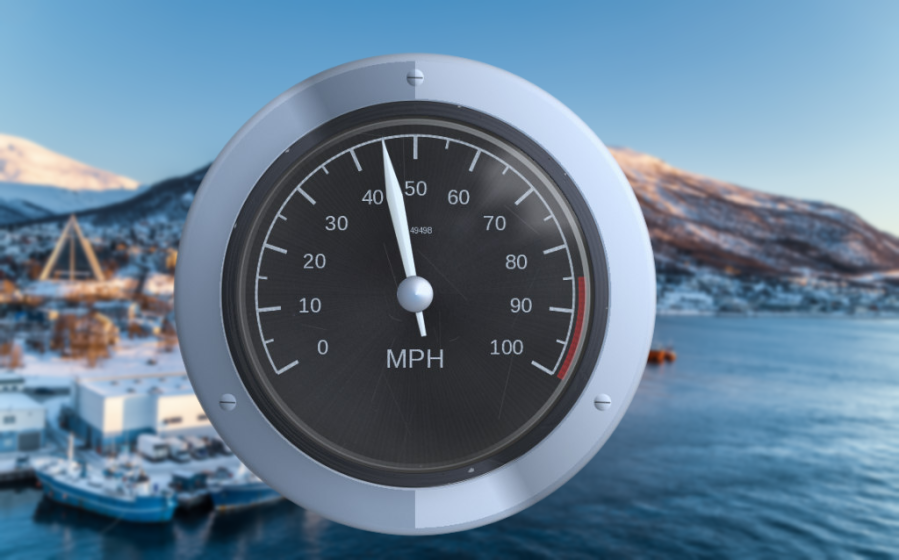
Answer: 45 mph
